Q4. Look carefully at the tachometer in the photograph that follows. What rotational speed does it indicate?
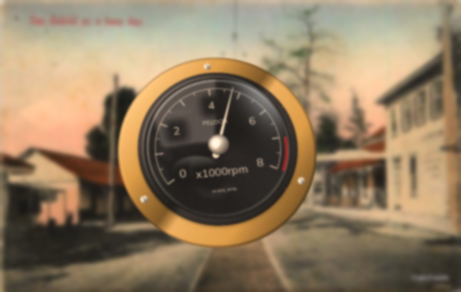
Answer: 4750 rpm
